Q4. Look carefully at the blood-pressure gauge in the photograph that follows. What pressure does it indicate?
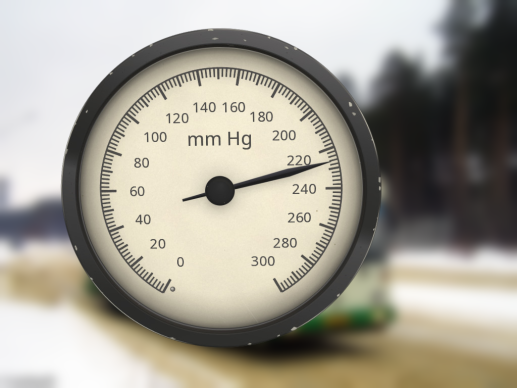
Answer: 226 mmHg
